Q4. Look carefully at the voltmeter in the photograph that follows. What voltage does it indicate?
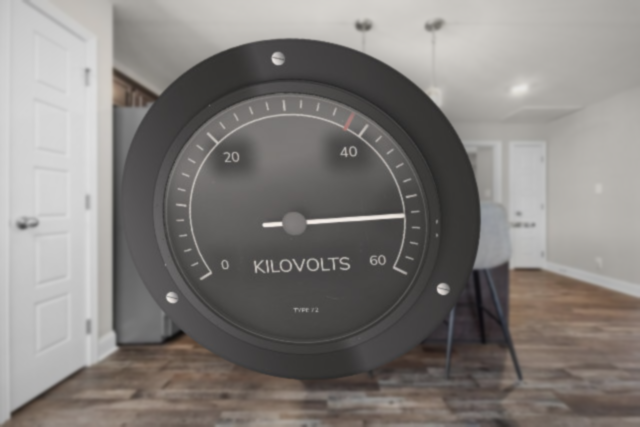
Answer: 52 kV
